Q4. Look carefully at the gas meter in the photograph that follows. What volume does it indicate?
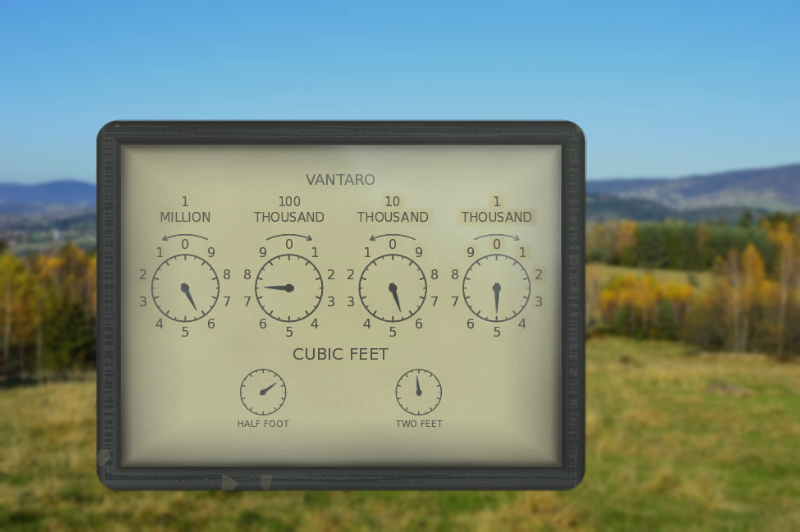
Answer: 575500 ft³
